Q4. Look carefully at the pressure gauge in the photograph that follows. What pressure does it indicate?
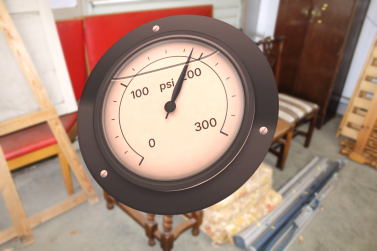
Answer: 190 psi
